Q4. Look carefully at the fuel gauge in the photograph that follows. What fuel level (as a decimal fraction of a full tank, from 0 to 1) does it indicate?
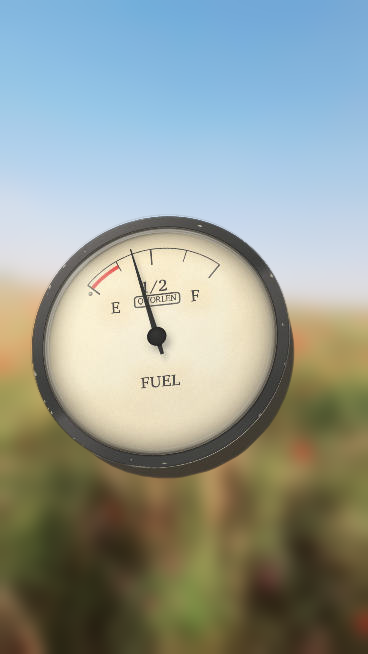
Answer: 0.375
